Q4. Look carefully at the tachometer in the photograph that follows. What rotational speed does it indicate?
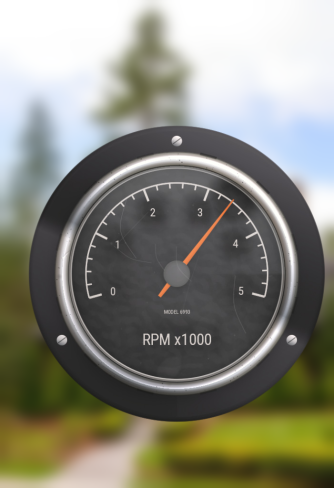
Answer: 3400 rpm
